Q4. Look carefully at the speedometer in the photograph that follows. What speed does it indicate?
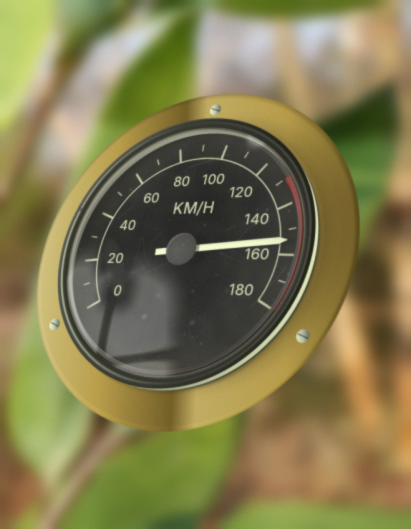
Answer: 155 km/h
